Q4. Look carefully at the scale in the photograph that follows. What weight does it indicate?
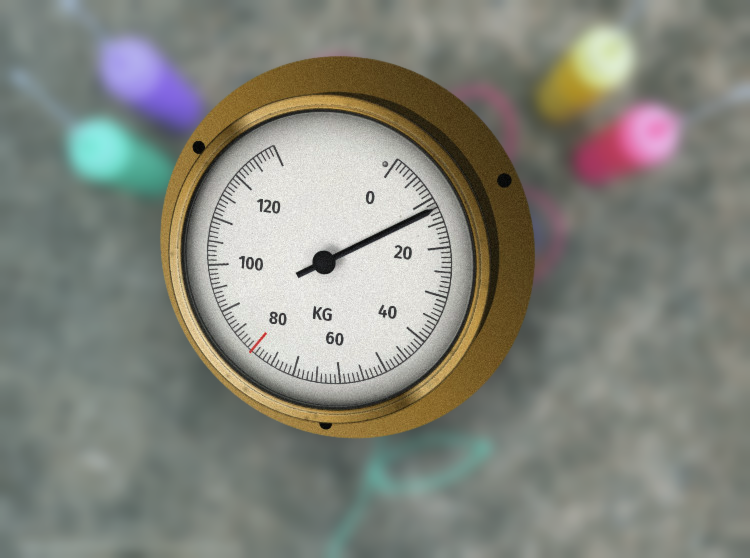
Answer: 12 kg
